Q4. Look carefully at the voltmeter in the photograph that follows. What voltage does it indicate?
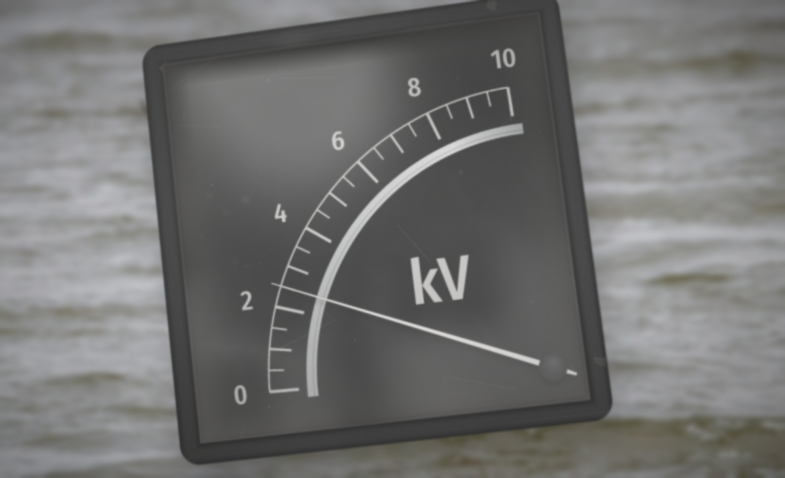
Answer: 2.5 kV
